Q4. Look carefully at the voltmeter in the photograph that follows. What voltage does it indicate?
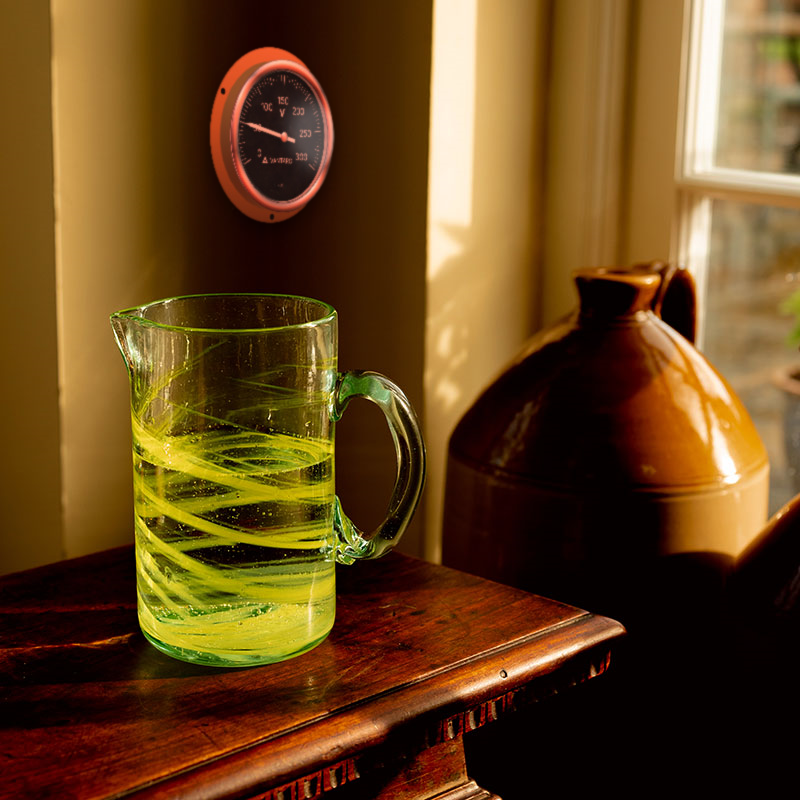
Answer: 50 V
